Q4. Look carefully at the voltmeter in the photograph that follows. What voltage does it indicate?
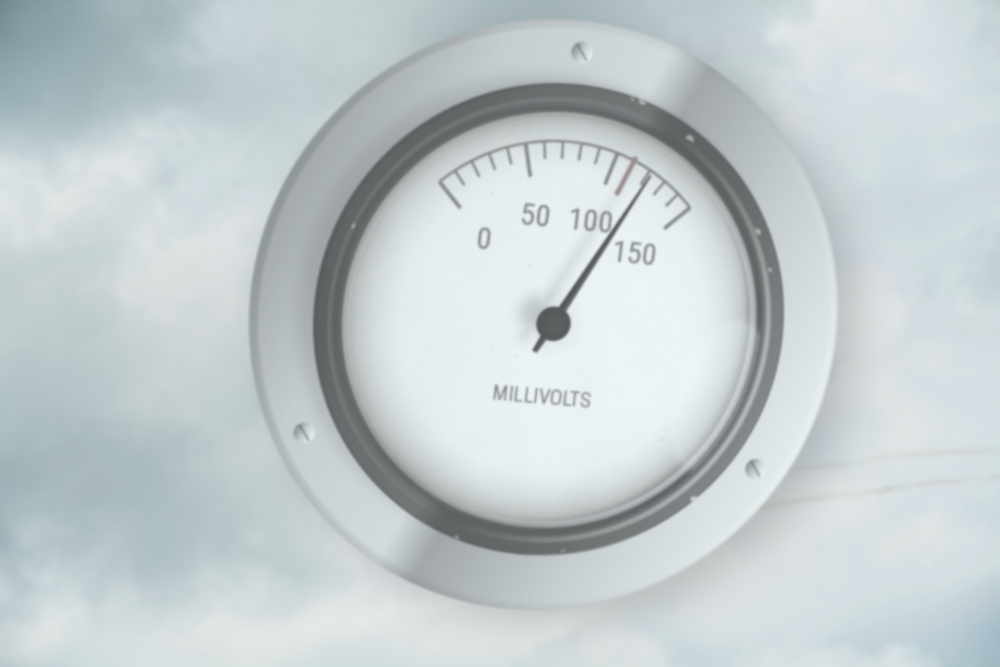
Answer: 120 mV
